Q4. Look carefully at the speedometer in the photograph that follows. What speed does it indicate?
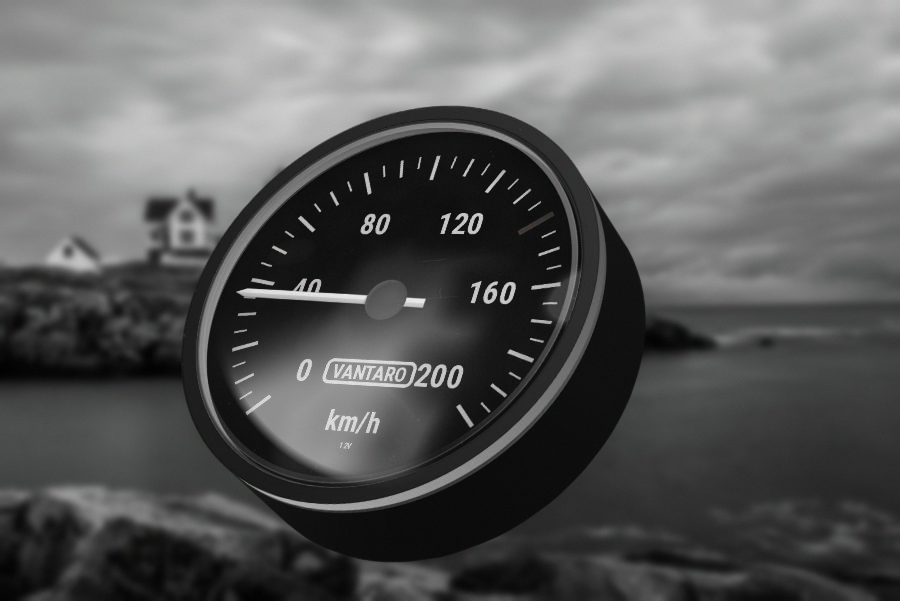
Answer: 35 km/h
